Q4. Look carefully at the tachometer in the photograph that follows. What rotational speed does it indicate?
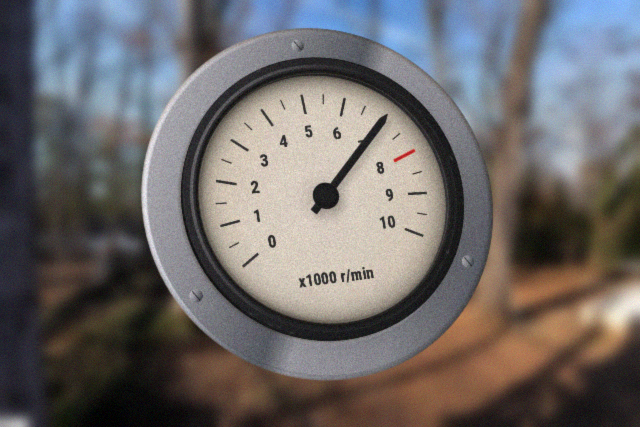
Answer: 7000 rpm
